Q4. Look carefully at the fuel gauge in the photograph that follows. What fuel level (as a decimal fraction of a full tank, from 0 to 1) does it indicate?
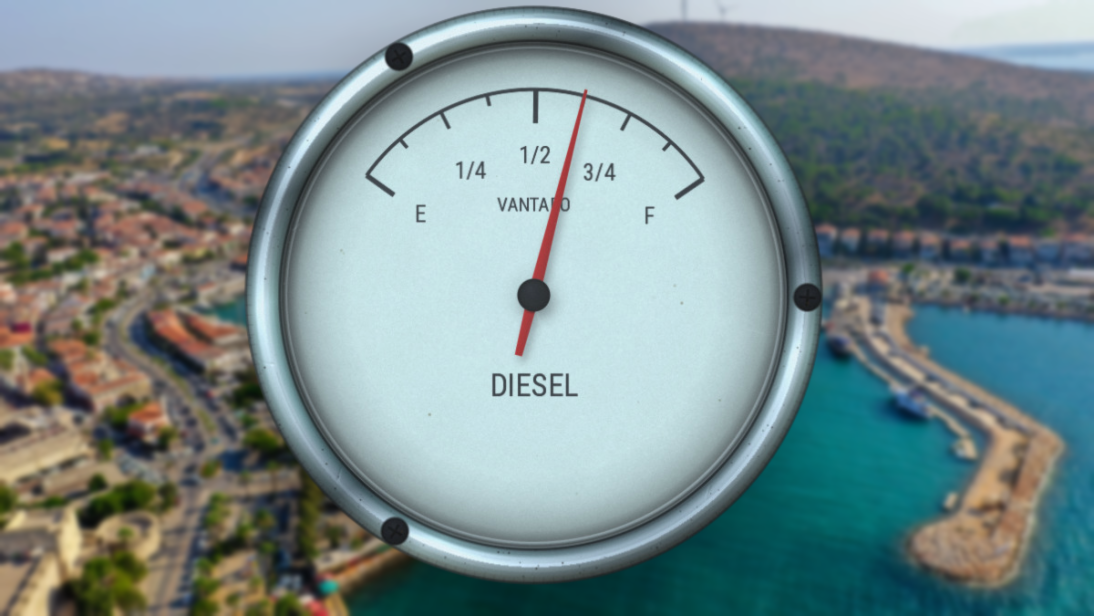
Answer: 0.625
